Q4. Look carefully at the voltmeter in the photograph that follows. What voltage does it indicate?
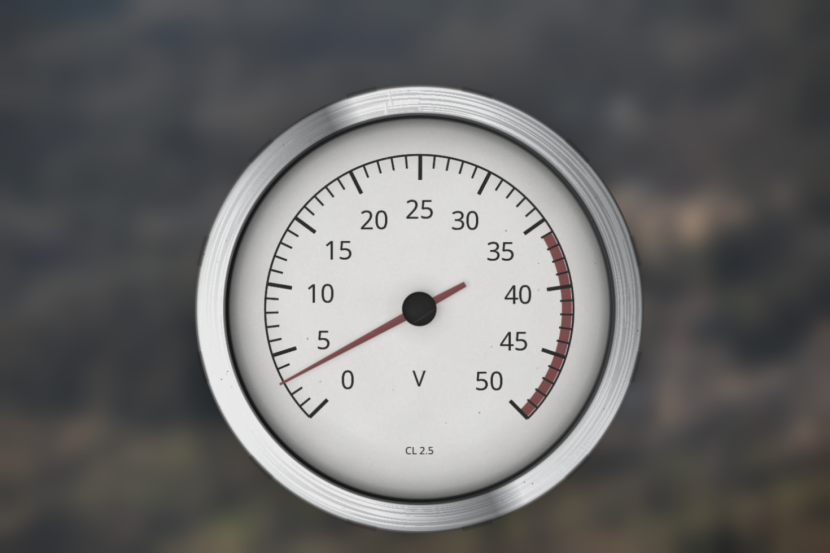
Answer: 3 V
